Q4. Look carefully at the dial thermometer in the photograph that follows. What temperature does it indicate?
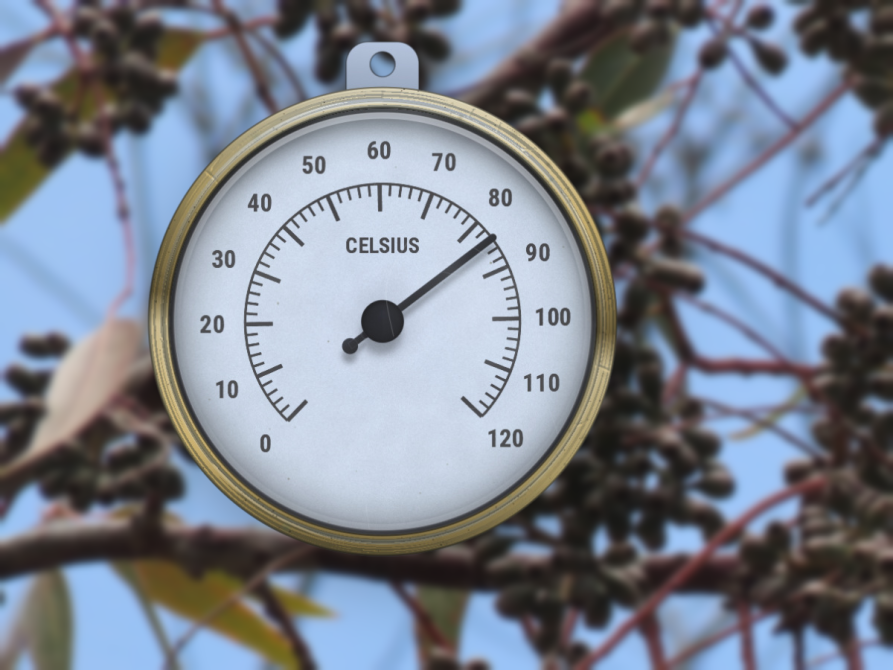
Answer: 84 °C
